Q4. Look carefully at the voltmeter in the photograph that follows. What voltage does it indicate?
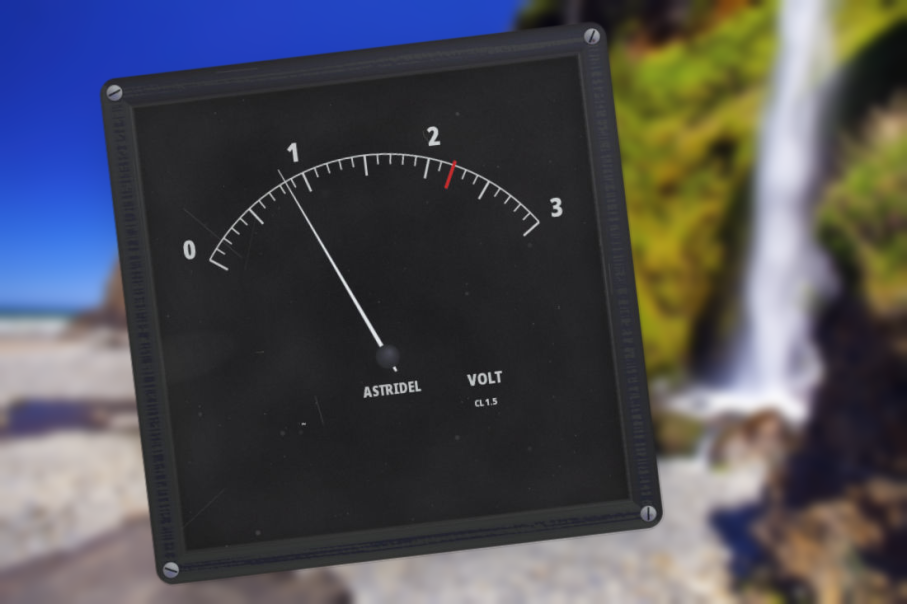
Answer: 0.85 V
